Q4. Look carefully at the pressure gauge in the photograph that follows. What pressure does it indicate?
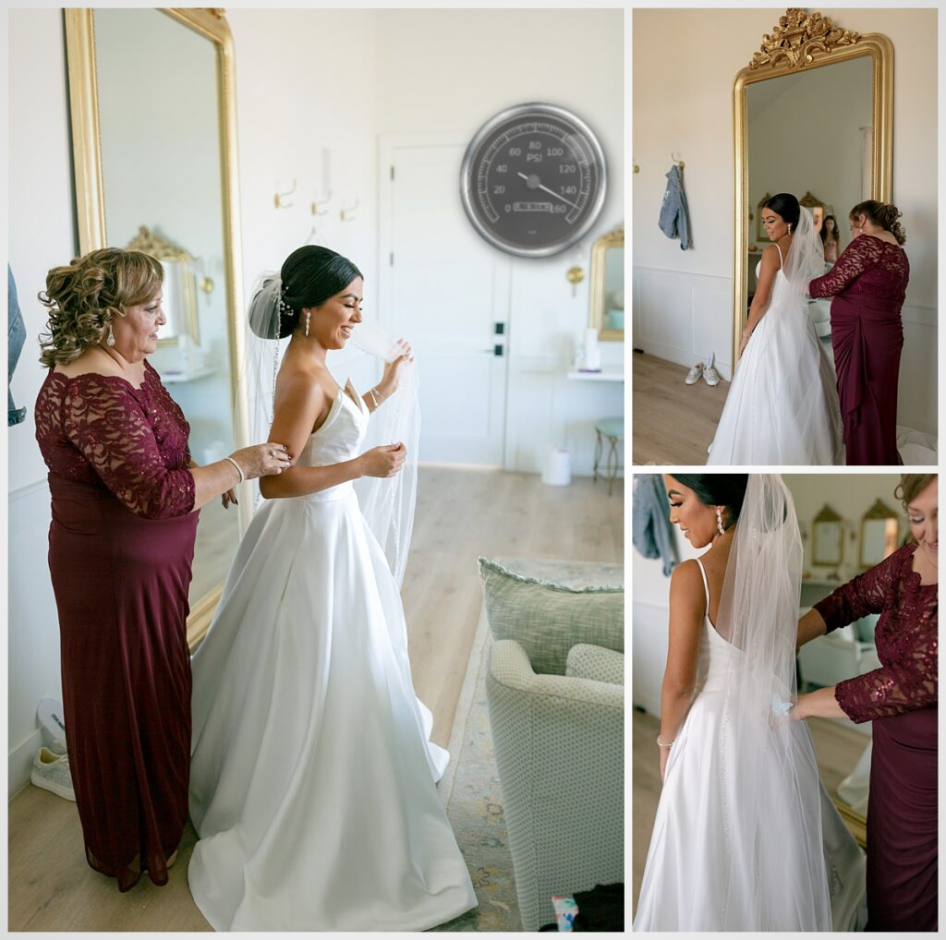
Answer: 150 psi
